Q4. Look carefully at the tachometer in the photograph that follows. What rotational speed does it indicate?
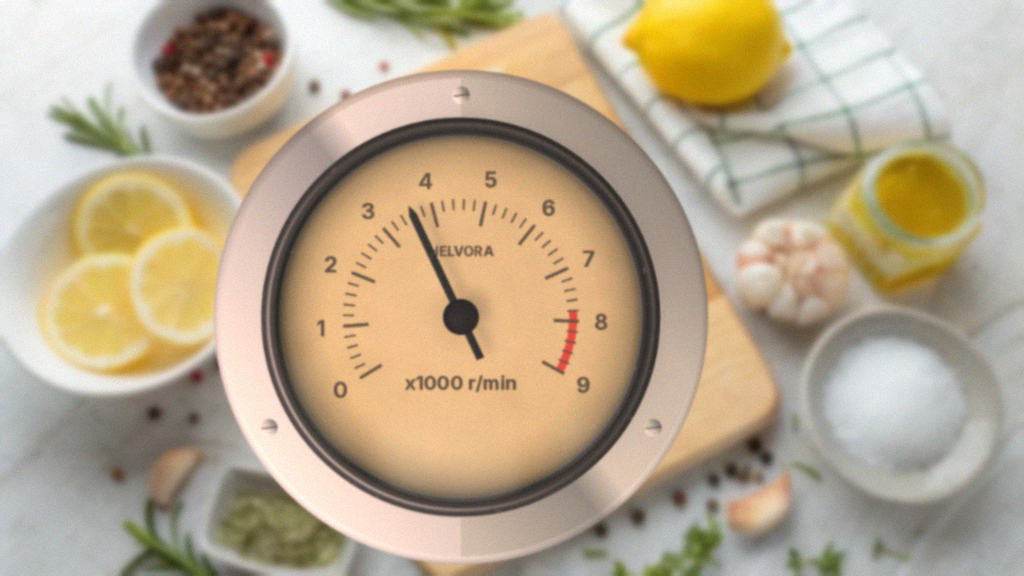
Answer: 3600 rpm
